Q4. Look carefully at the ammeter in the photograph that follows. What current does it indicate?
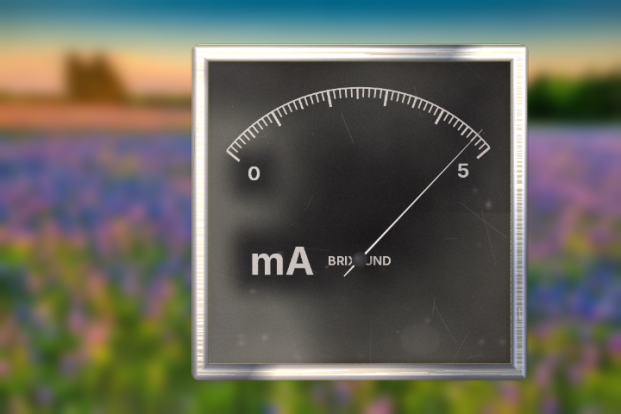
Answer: 4.7 mA
